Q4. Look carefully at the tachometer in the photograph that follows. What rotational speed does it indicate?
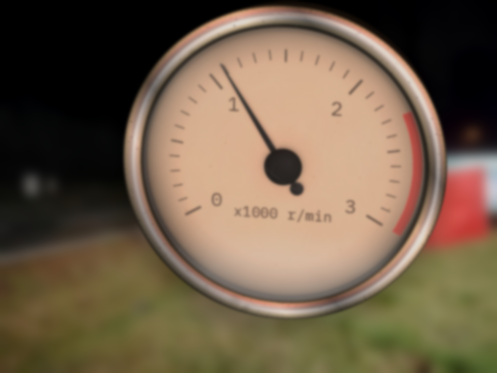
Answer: 1100 rpm
